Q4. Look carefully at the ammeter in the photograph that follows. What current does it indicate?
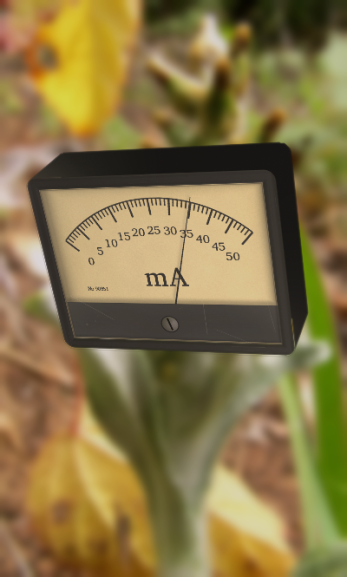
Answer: 35 mA
